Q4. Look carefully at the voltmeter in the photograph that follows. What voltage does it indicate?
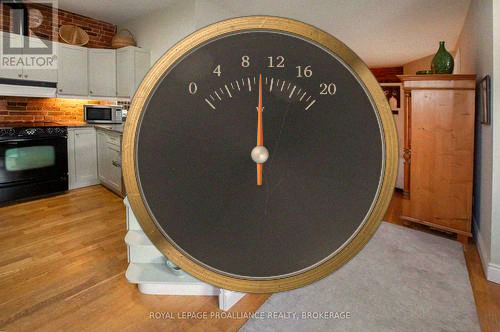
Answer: 10 V
